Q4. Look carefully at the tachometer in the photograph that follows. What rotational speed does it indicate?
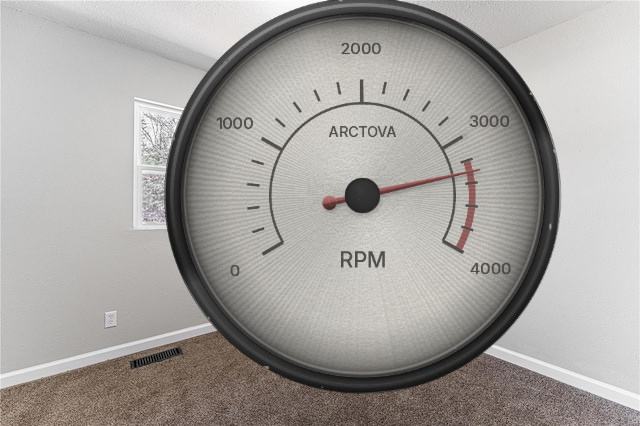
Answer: 3300 rpm
